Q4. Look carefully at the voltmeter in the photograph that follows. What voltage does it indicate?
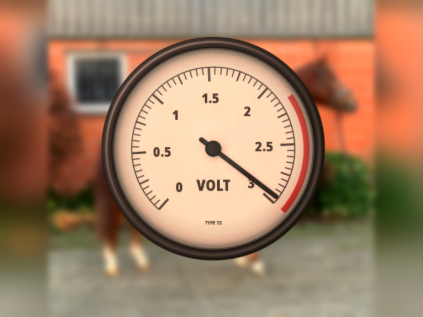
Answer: 2.95 V
